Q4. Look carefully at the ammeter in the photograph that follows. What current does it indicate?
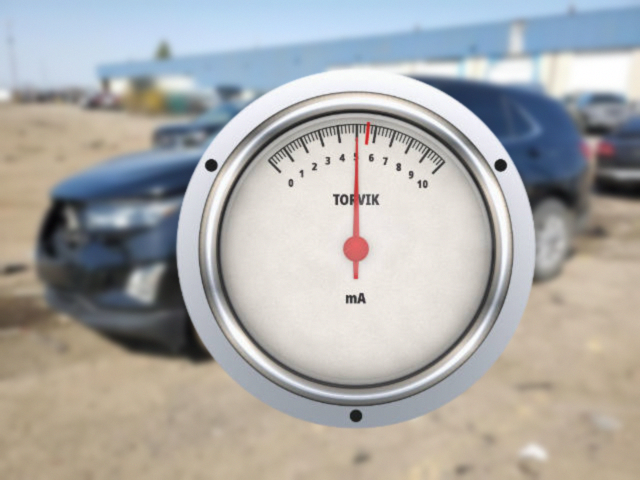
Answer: 5 mA
